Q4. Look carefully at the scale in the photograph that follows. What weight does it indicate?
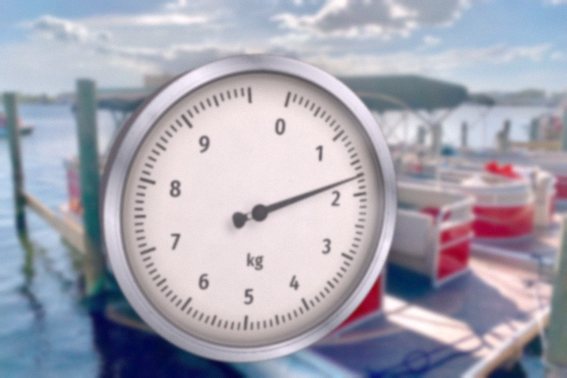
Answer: 1.7 kg
